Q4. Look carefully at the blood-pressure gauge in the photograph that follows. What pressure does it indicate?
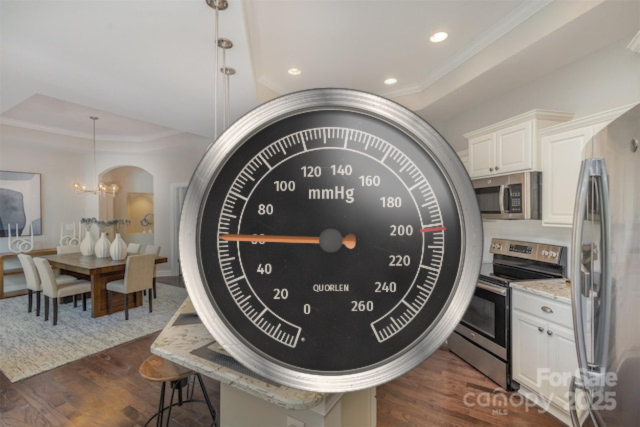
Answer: 60 mmHg
